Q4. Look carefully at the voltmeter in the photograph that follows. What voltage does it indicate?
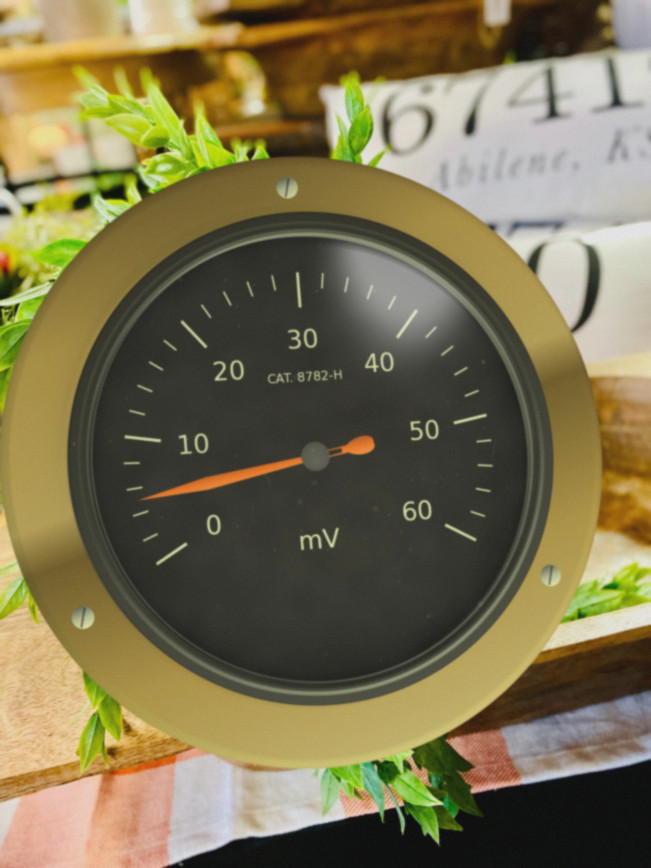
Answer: 5 mV
